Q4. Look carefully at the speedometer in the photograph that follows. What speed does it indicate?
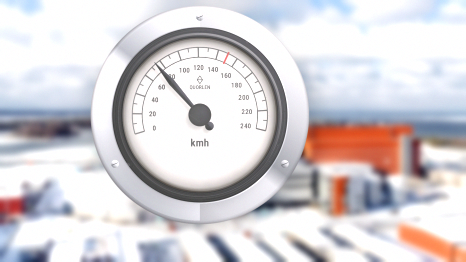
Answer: 75 km/h
